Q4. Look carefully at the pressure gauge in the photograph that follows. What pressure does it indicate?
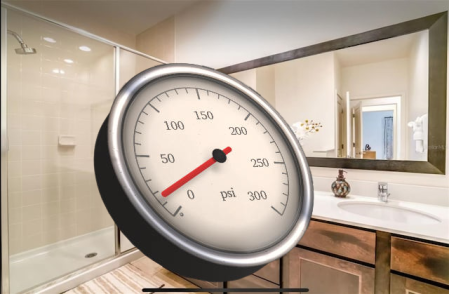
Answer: 15 psi
